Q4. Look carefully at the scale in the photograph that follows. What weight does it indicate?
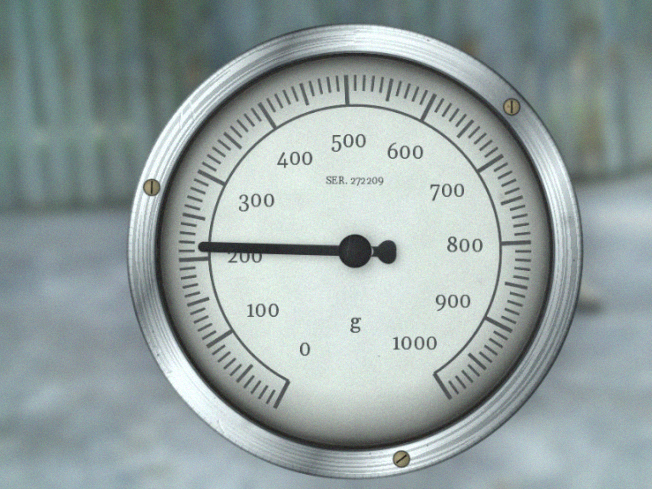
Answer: 215 g
